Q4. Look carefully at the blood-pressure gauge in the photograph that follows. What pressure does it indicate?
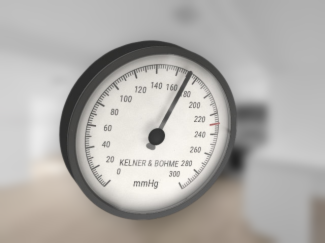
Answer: 170 mmHg
